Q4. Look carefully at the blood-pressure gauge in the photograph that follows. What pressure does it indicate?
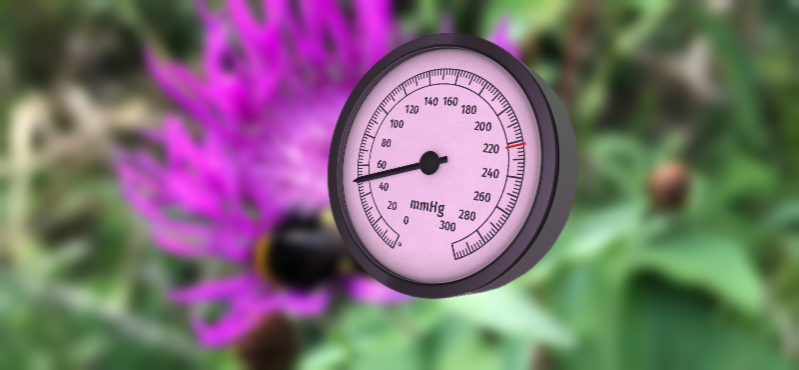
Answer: 50 mmHg
